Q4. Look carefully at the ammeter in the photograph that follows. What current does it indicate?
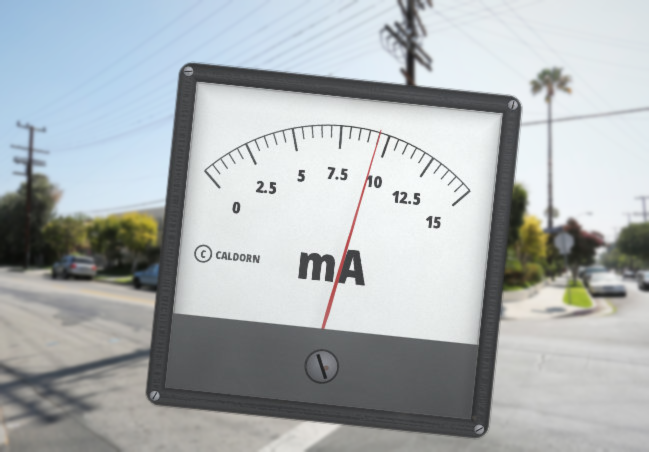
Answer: 9.5 mA
